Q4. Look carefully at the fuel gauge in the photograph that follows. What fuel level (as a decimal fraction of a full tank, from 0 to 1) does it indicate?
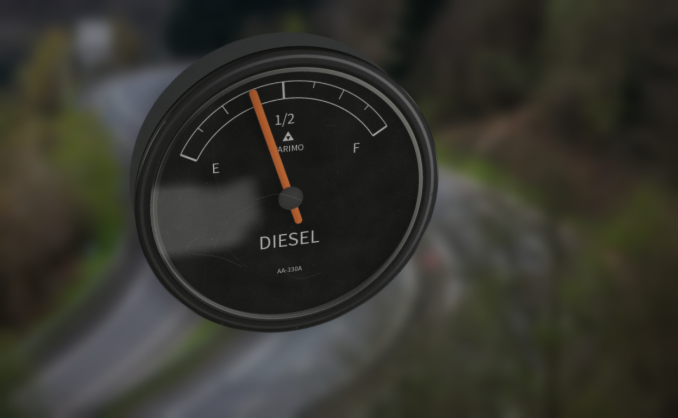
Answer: 0.375
